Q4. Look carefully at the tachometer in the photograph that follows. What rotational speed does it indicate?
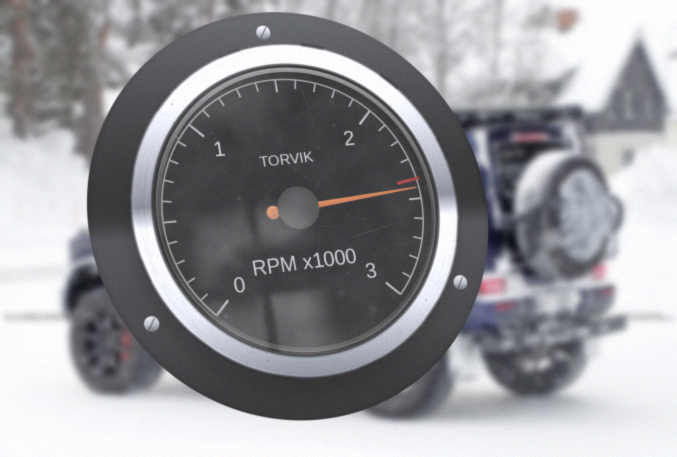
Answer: 2450 rpm
